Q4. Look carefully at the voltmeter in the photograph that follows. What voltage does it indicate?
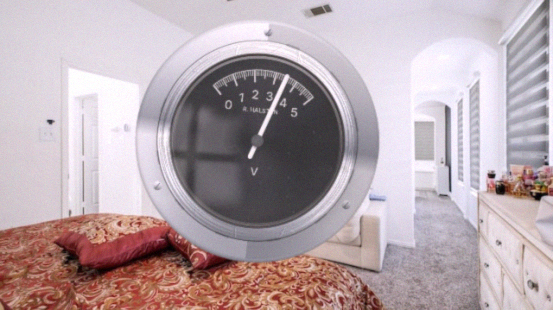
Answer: 3.5 V
